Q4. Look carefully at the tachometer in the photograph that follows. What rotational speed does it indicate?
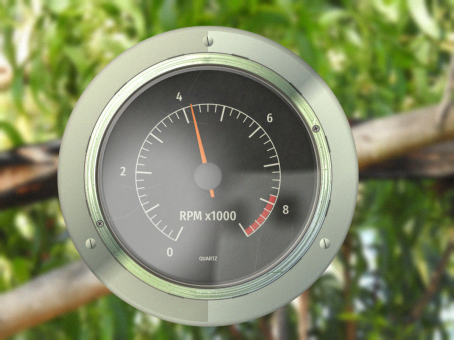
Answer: 4200 rpm
